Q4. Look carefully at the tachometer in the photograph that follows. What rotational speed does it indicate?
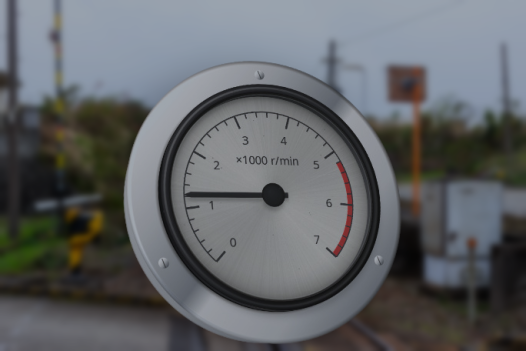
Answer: 1200 rpm
